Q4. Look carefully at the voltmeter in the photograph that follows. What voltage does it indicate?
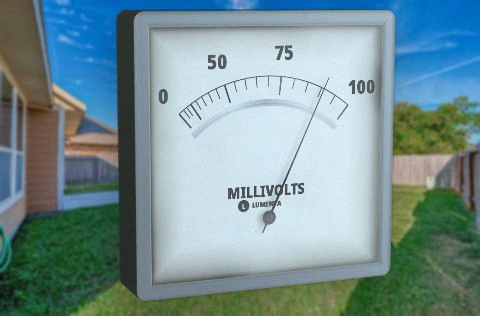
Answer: 90 mV
